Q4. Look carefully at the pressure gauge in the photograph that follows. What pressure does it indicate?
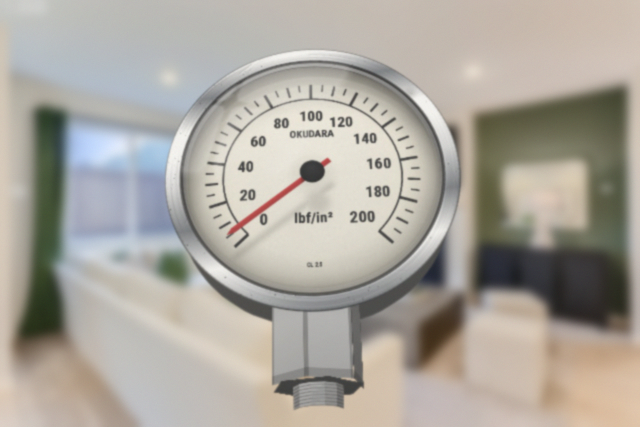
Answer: 5 psi
